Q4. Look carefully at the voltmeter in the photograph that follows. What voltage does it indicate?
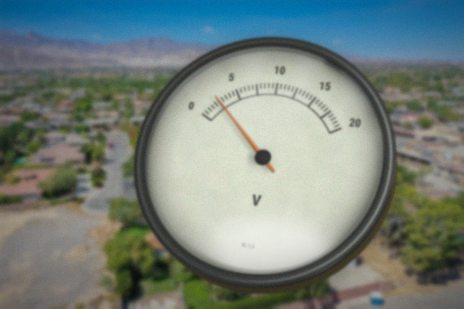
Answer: 2.5 V
